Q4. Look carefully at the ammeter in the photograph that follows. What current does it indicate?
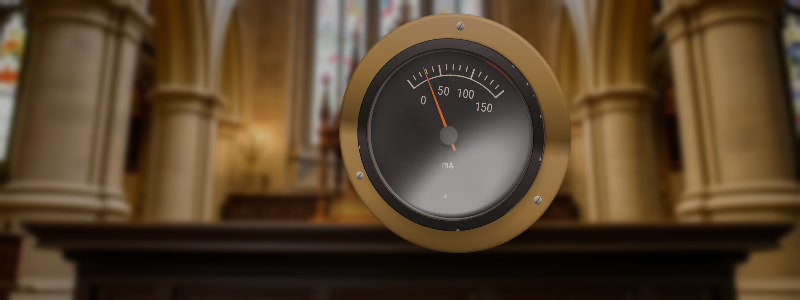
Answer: 30 mA
